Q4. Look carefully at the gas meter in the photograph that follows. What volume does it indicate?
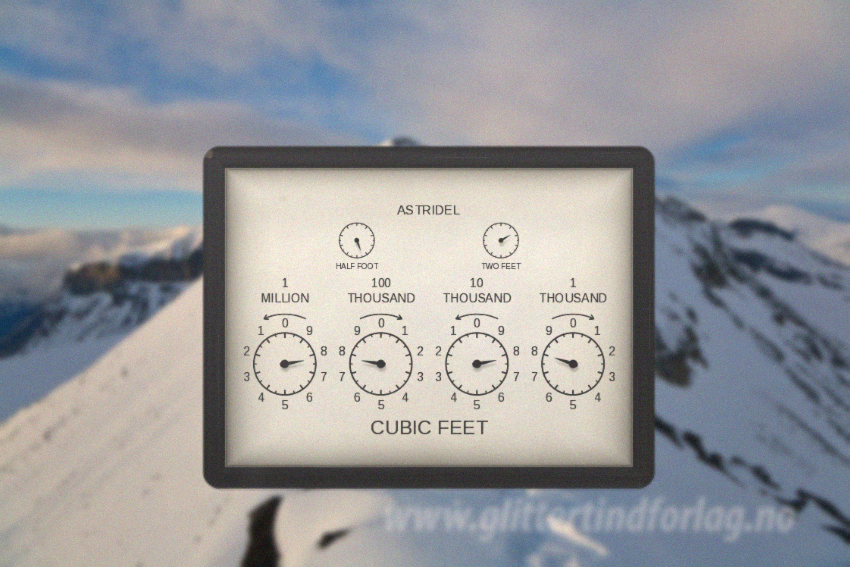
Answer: 777800 ft³
